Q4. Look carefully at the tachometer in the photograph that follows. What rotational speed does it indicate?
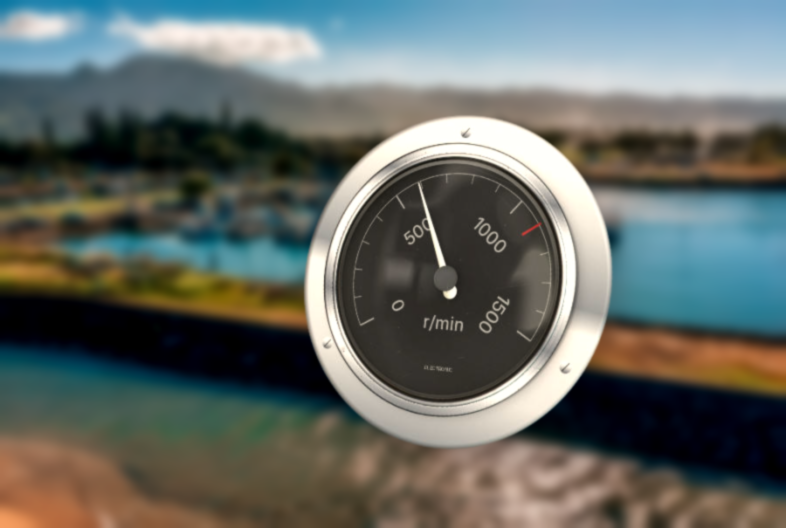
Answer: 600 rpm
